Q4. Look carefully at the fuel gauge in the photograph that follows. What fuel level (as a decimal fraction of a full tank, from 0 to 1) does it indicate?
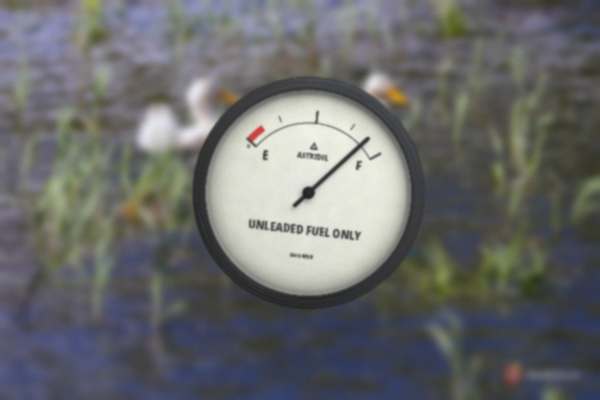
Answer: 0.875
